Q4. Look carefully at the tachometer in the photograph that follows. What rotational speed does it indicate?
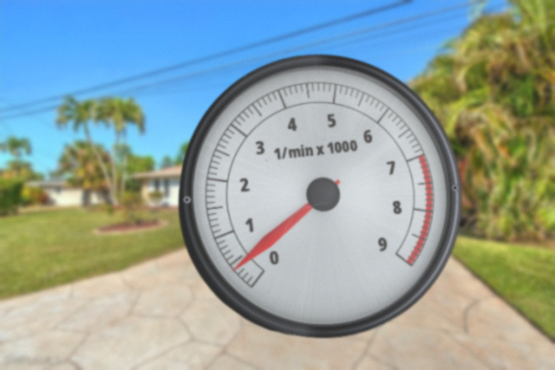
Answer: 400 rpm
